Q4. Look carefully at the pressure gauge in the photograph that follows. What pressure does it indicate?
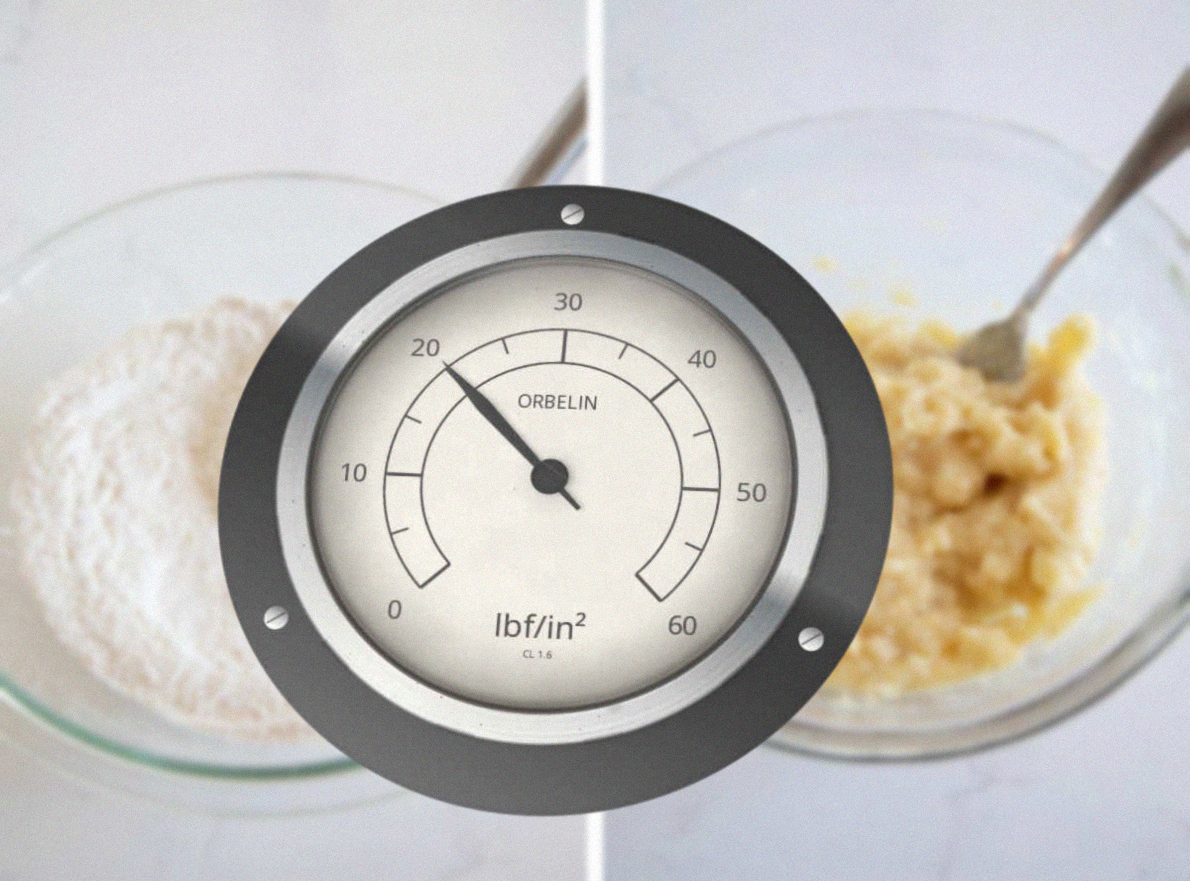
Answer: 20 psi
